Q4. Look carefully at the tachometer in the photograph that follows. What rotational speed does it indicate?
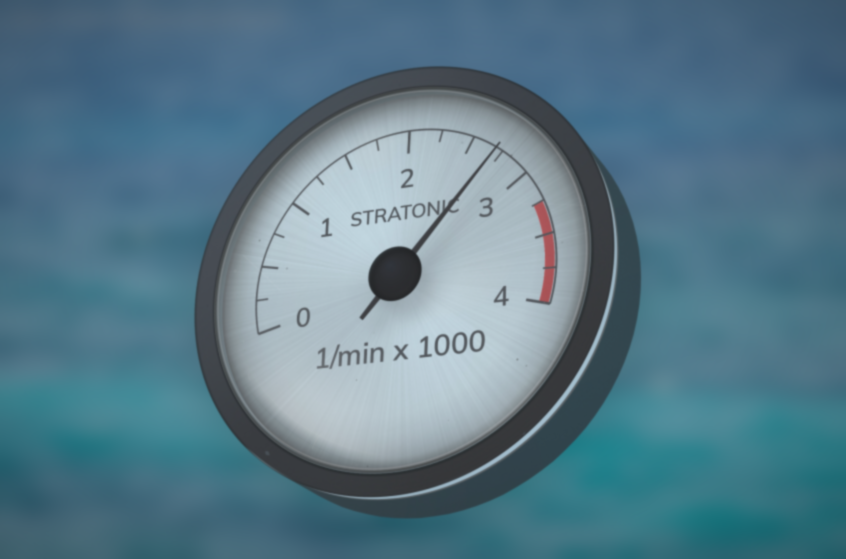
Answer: 2750 rpm
